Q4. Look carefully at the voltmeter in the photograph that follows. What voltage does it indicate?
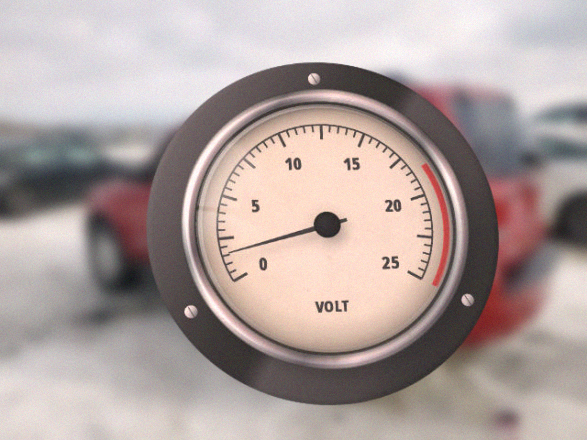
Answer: 1.5 V
